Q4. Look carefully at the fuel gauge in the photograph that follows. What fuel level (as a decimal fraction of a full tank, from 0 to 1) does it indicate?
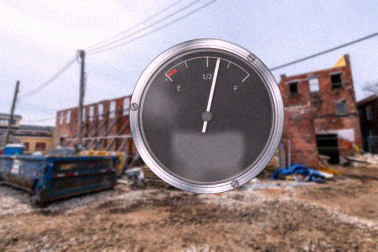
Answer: 0.625
